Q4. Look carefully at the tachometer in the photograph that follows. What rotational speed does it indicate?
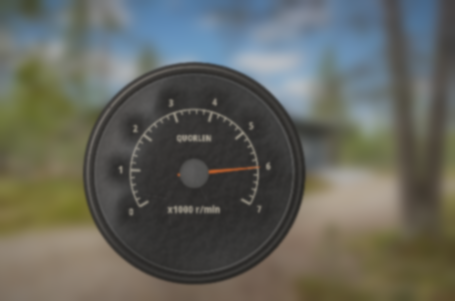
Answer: 6000 rpm
